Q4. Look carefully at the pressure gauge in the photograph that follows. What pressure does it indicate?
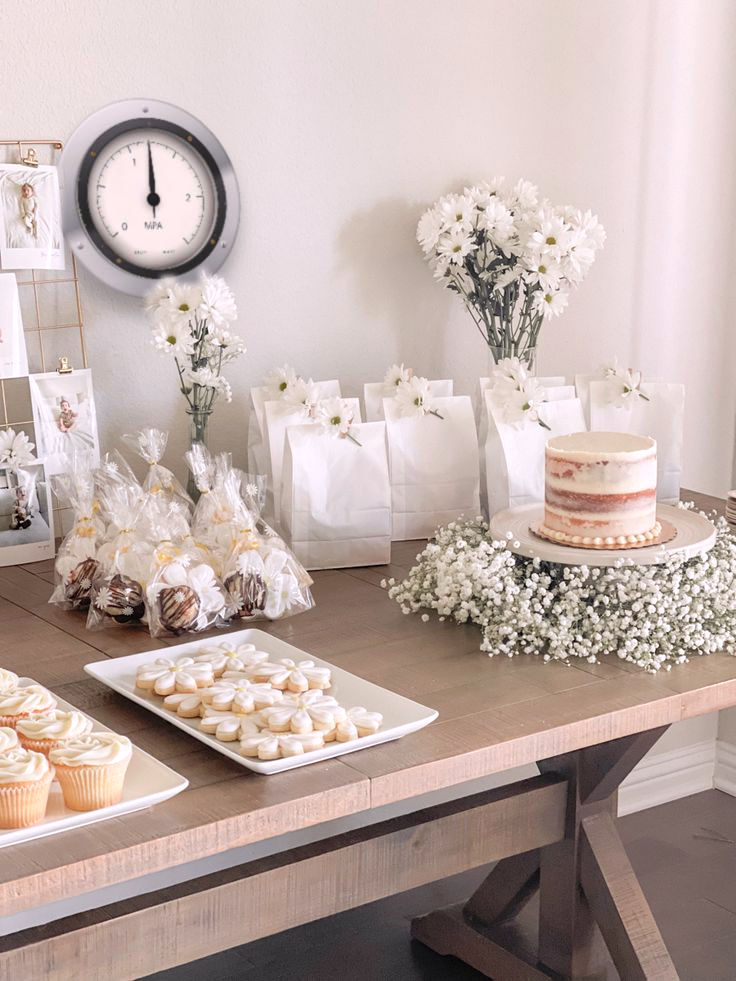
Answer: 1.2 MPa
